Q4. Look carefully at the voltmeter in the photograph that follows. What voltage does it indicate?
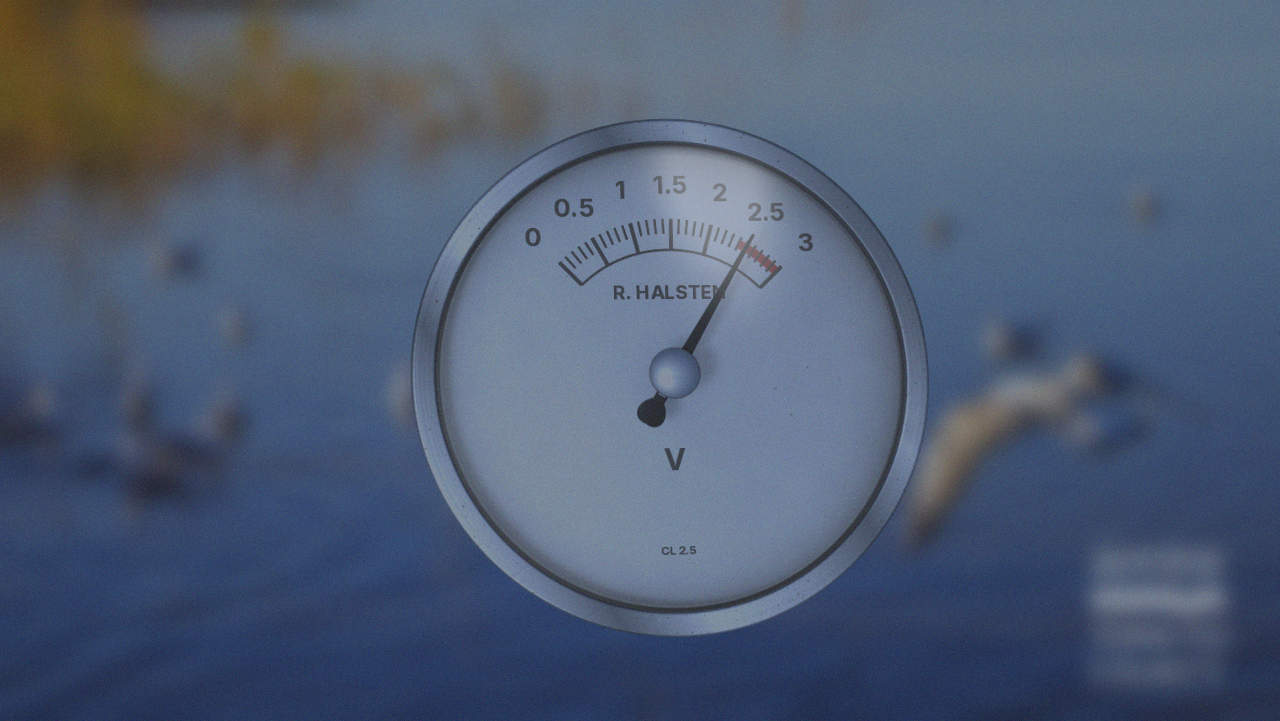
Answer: 2.5 V
